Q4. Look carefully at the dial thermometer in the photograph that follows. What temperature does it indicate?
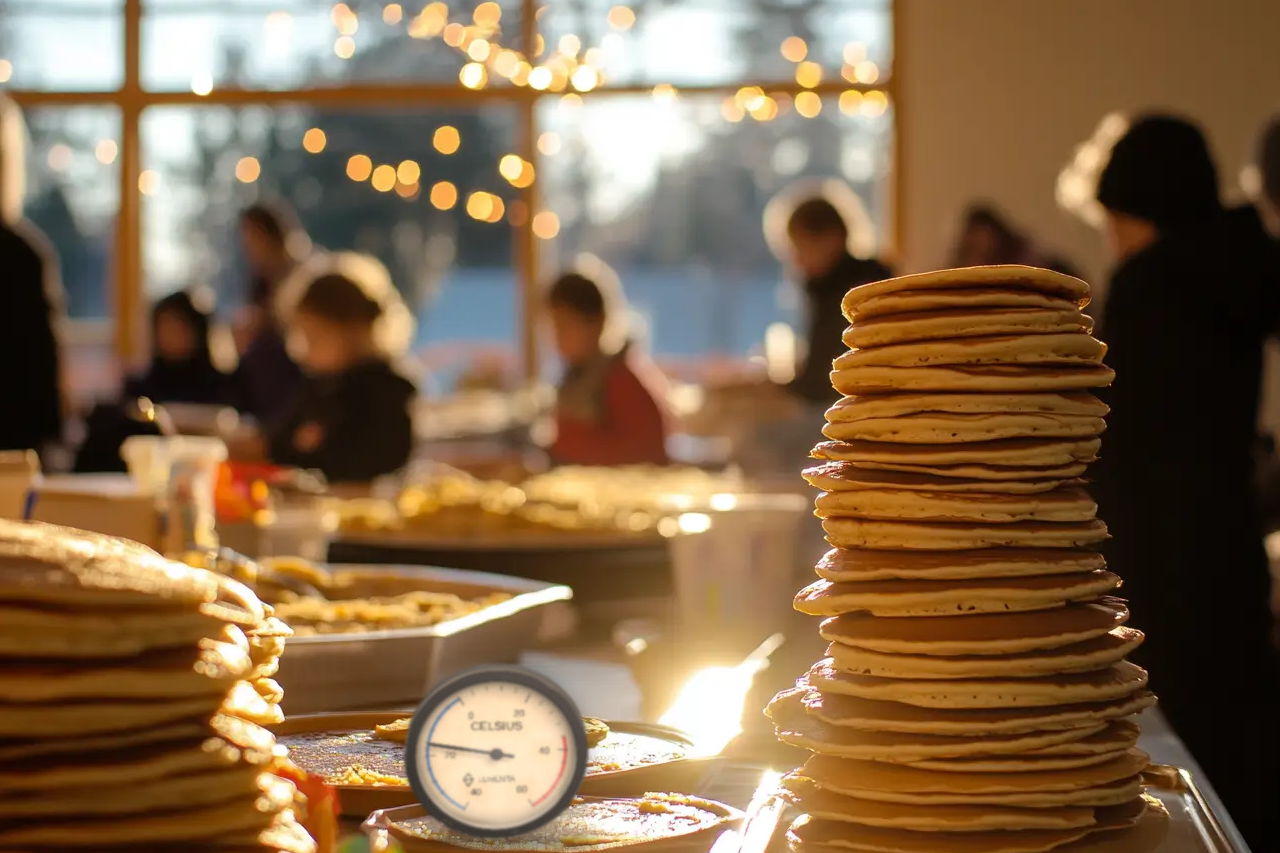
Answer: -16 °C
